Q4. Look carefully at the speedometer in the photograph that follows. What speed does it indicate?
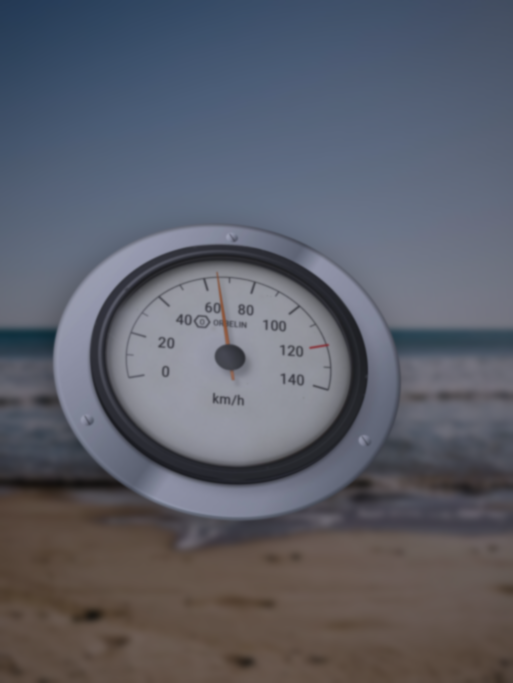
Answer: 65 km/h
